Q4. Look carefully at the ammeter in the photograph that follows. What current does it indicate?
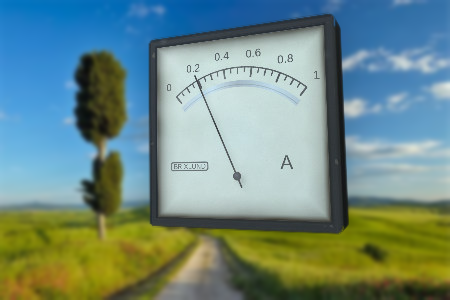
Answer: 0.2 A
